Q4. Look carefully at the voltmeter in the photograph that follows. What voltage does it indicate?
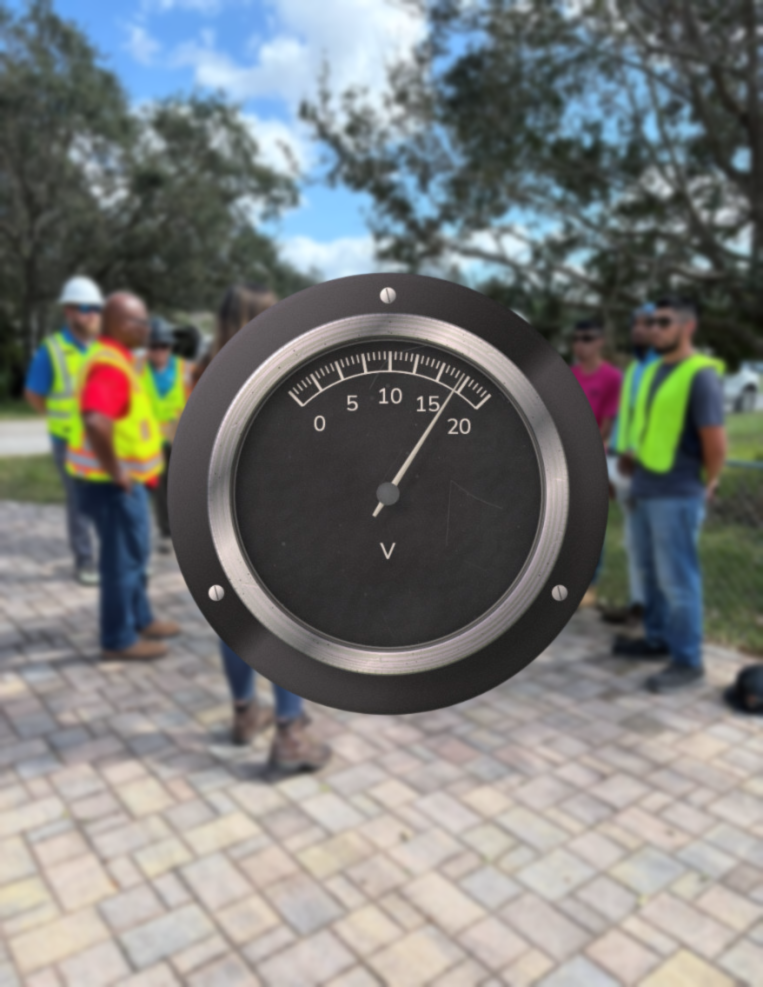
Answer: 17 V
